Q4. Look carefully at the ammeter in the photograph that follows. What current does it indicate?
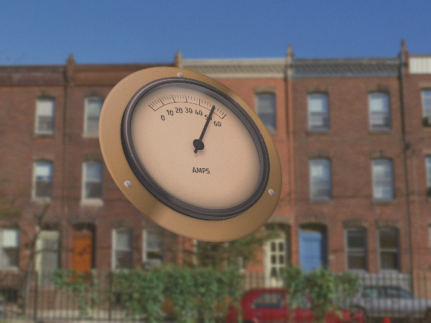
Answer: 50 A
